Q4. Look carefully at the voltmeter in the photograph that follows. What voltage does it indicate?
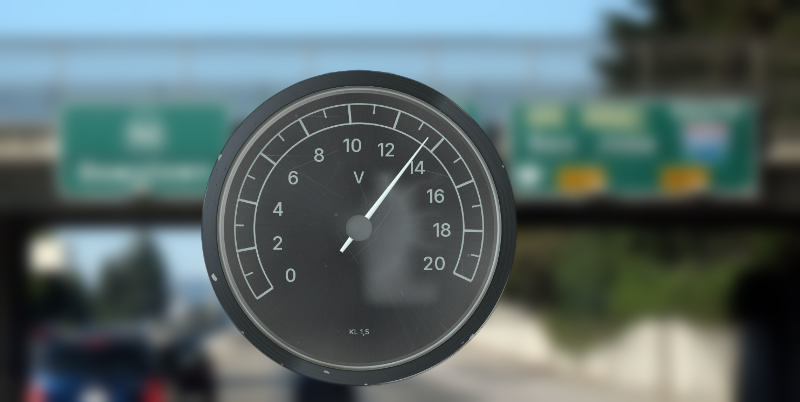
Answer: 13.5 V
